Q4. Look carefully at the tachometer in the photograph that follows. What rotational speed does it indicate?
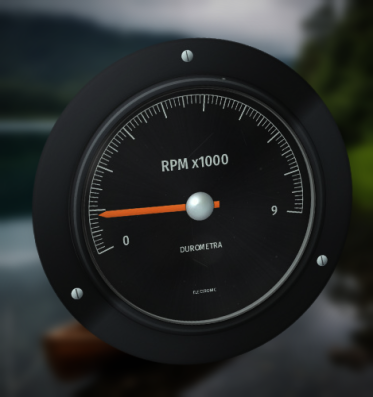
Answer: 900 rpm
